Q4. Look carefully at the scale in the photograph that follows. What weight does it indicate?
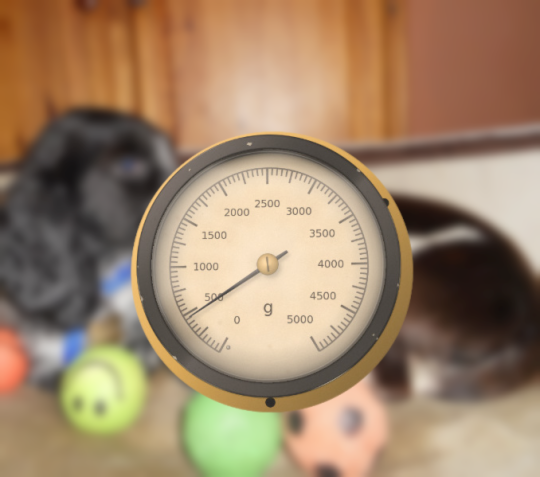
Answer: 450 g
